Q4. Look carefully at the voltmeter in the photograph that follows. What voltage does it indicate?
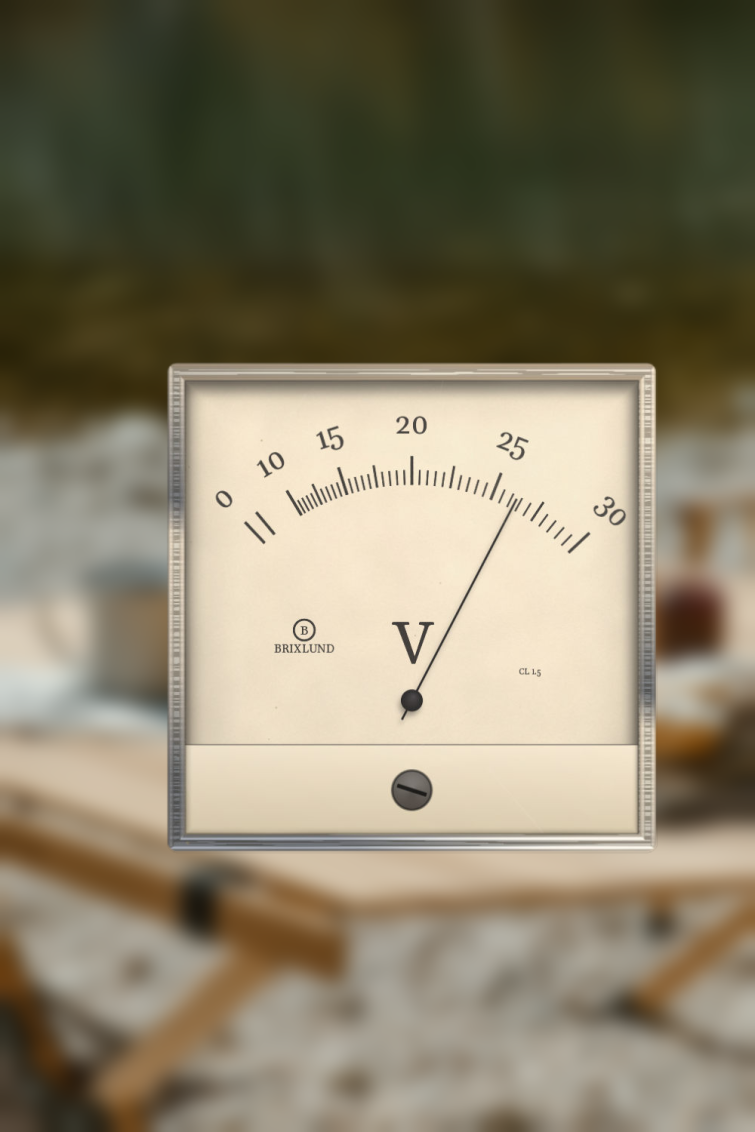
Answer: 26.25 V
